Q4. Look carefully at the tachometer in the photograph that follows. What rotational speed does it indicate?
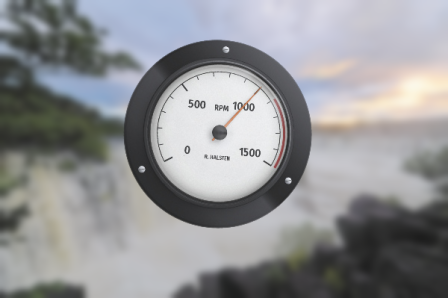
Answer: 1000 rpm
